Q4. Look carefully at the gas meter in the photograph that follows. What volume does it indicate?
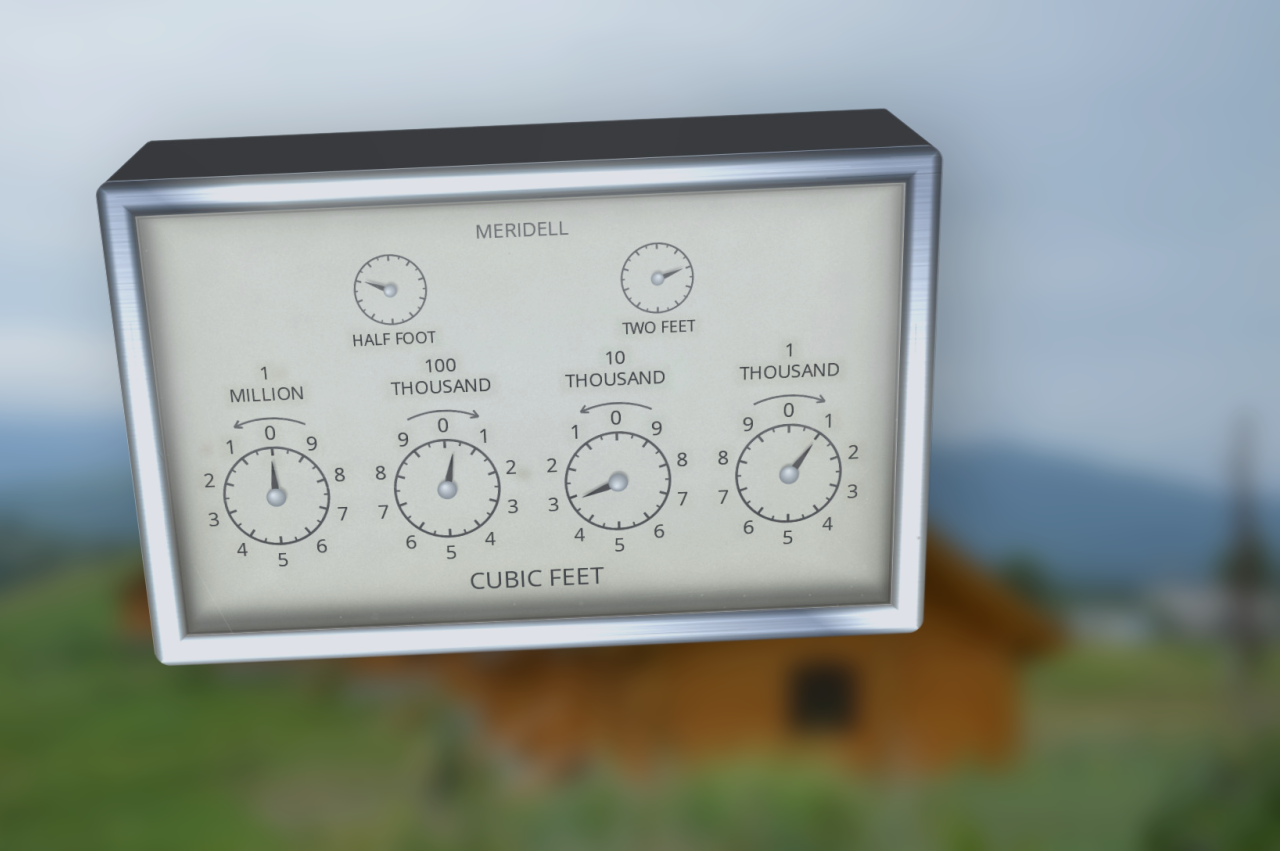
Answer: 3100 ft³
